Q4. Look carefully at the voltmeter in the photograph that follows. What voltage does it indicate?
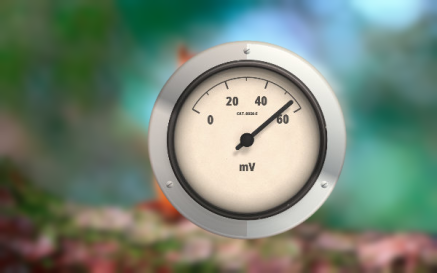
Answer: 55 mV
